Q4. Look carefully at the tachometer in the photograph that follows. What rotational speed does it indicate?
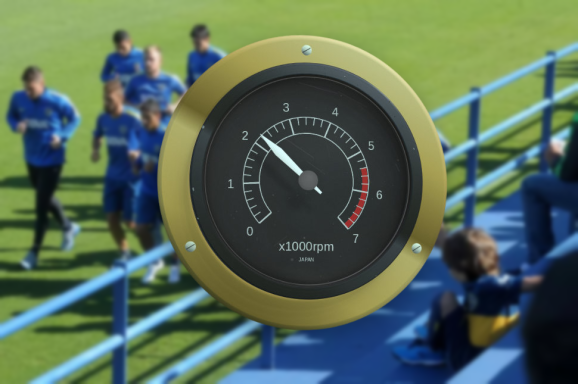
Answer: 2200 rpm
